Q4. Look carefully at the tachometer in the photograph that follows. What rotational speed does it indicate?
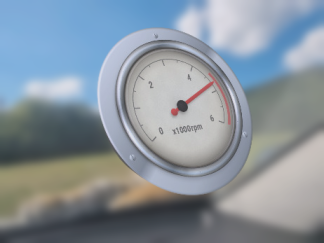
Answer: 4750 rpm
